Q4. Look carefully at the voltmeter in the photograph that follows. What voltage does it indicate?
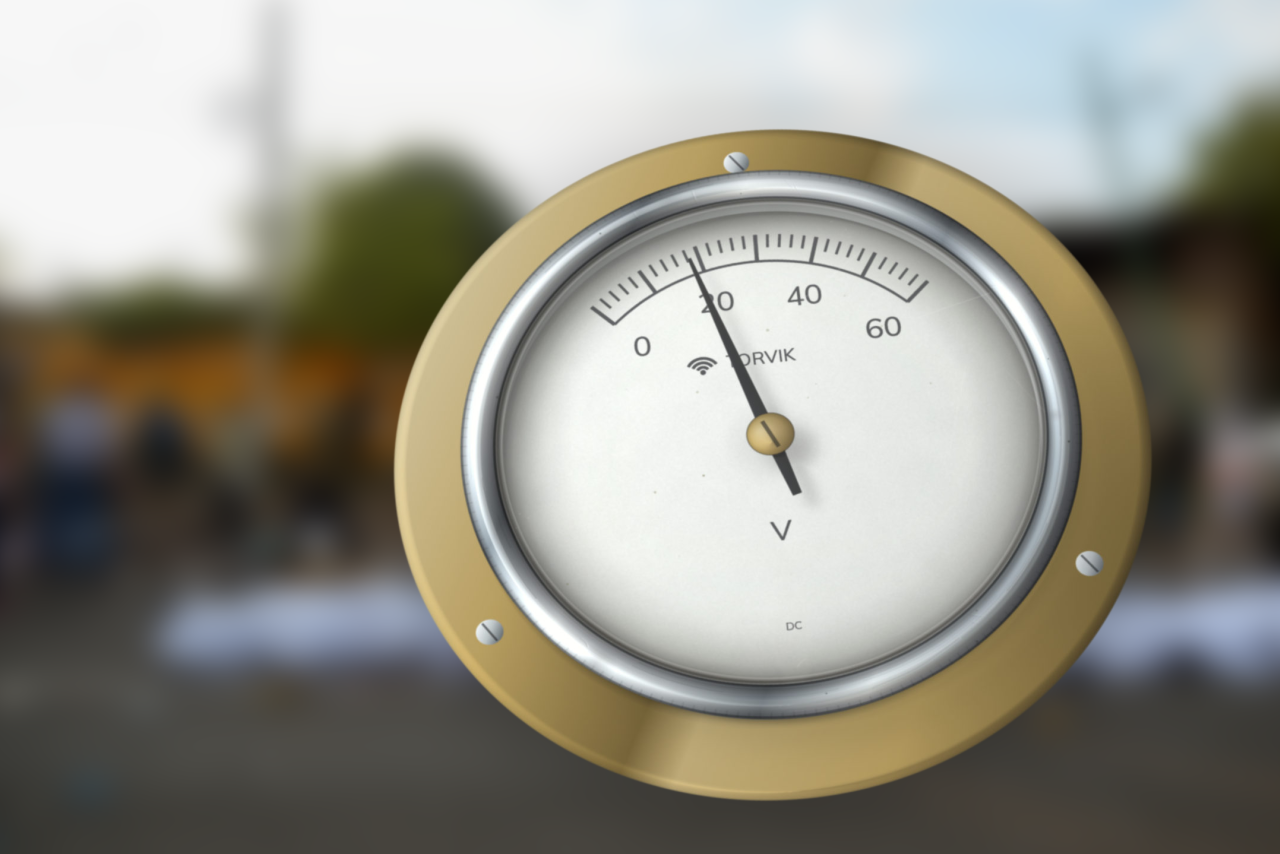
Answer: 18 V
